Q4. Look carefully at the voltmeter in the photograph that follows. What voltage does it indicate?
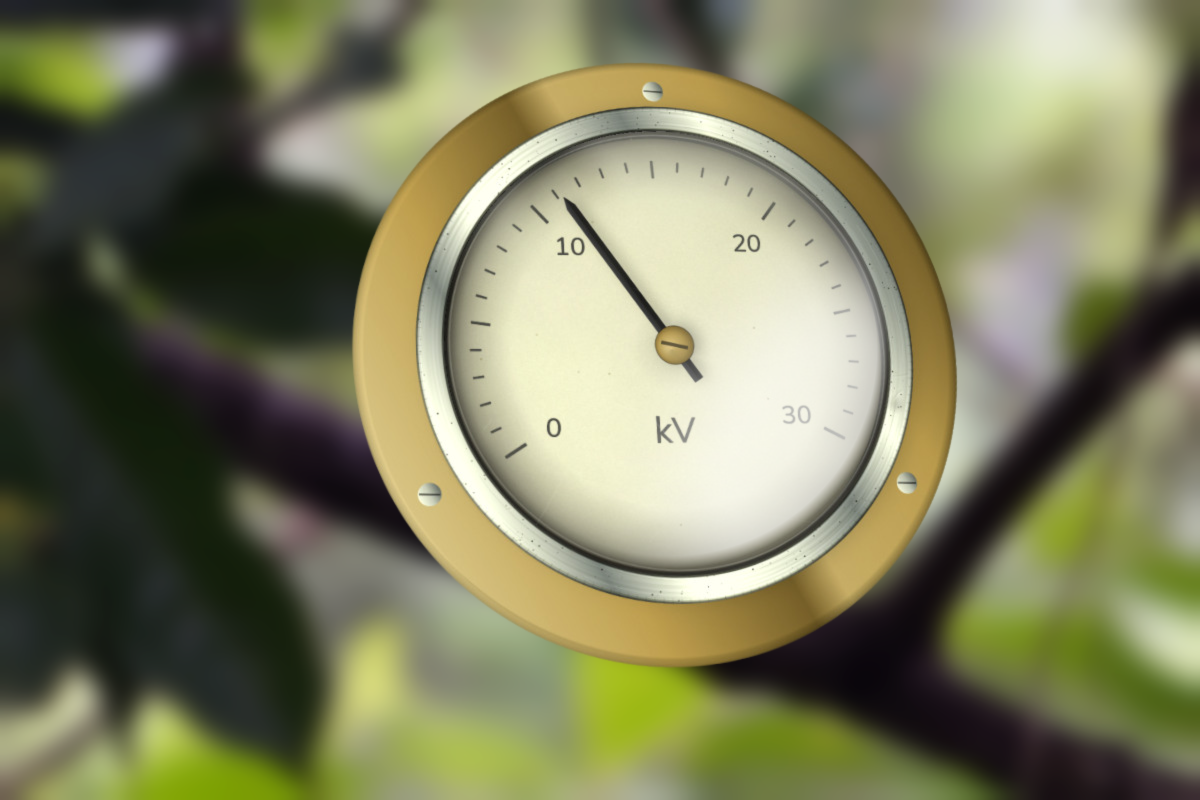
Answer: 11 kV
